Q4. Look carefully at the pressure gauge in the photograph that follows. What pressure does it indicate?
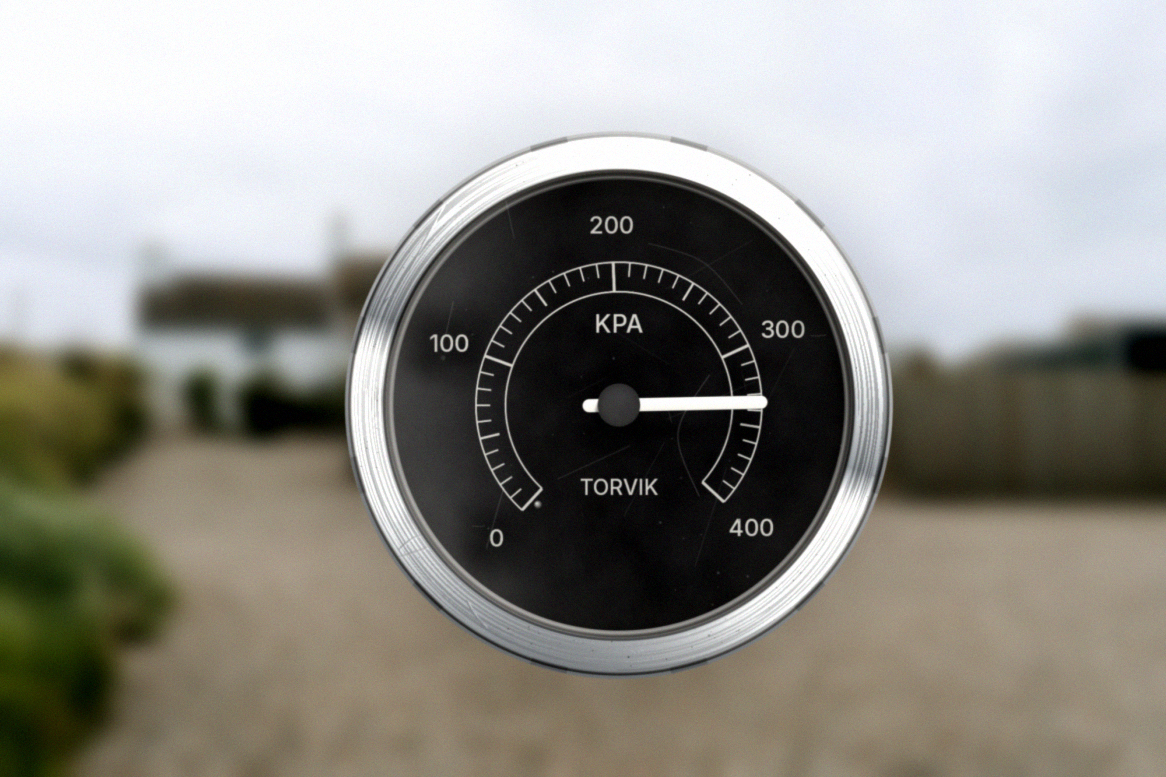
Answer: 335 kPa
